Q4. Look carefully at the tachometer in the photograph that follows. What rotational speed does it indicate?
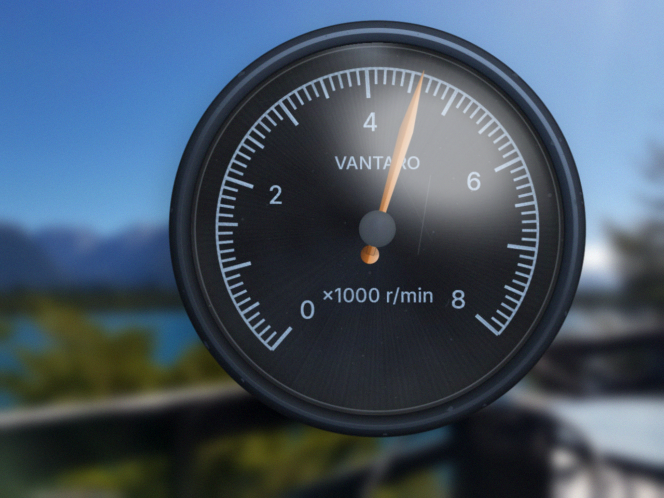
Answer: 4600 rpm
